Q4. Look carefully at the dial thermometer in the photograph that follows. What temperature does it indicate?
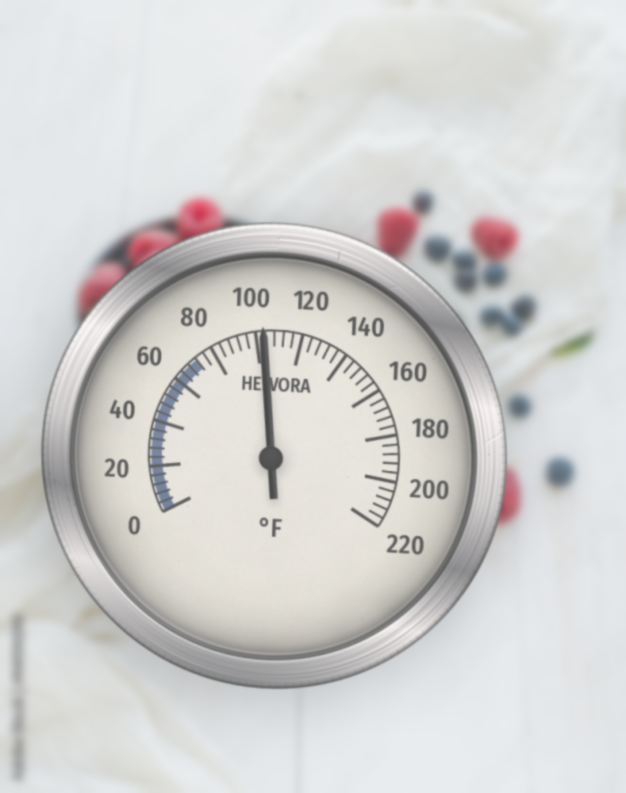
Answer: 104 °F
